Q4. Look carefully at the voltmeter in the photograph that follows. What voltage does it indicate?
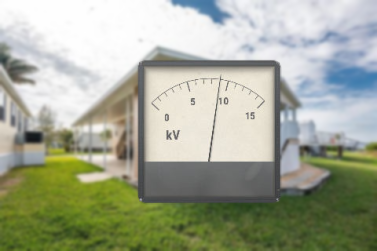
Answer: 9 kV
